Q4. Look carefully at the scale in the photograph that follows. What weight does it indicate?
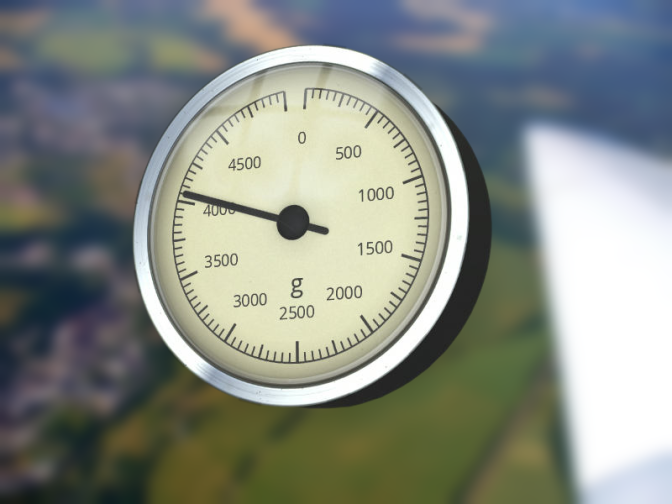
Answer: 4050 g
